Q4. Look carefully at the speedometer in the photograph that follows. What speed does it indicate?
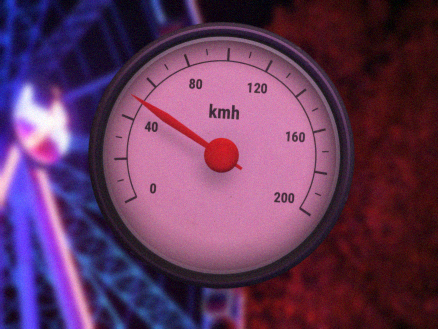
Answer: 50 km/h
